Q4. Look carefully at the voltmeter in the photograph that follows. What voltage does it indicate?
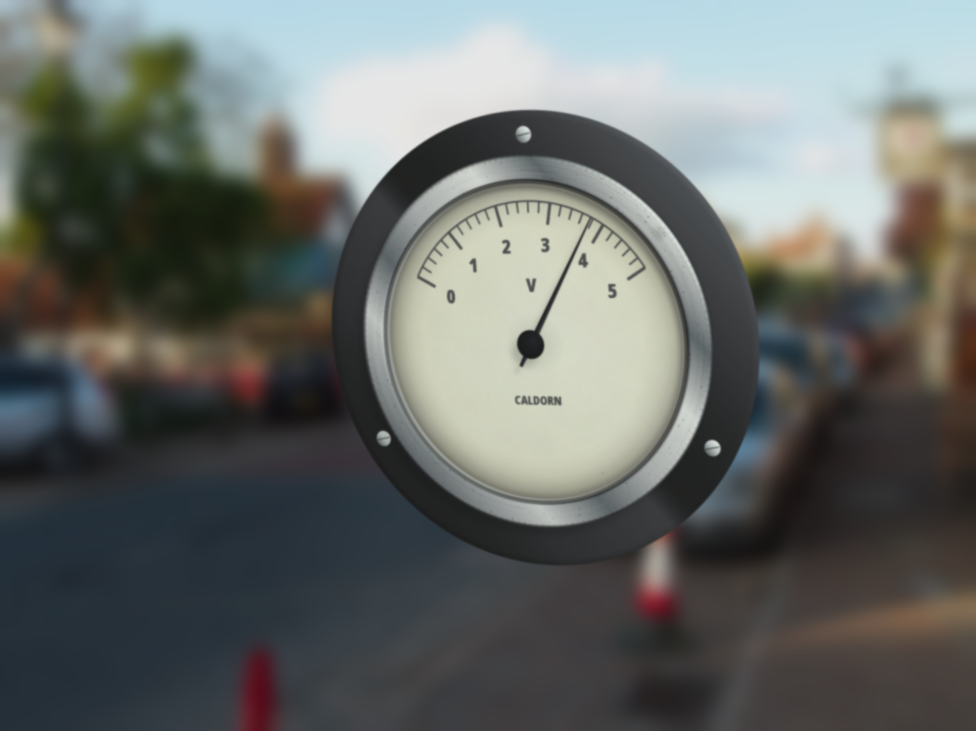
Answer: 3.8 V
